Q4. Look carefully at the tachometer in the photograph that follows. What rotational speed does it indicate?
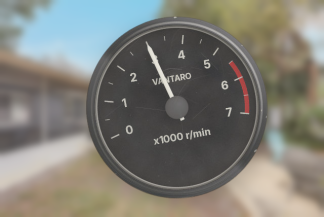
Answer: 3000 rpm
